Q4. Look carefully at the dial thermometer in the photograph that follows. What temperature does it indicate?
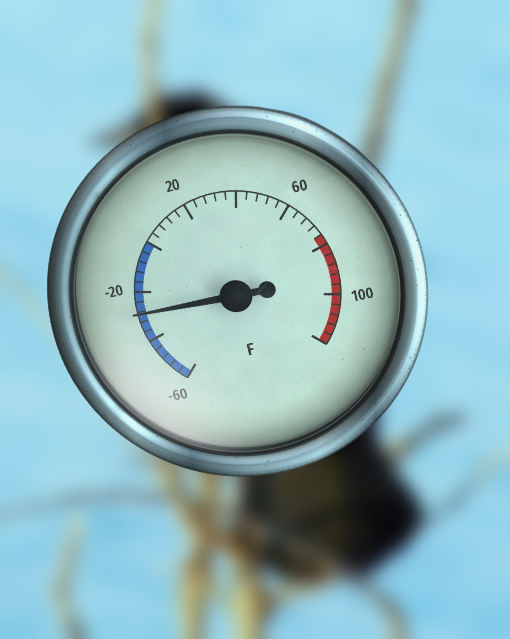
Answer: -28 °F
